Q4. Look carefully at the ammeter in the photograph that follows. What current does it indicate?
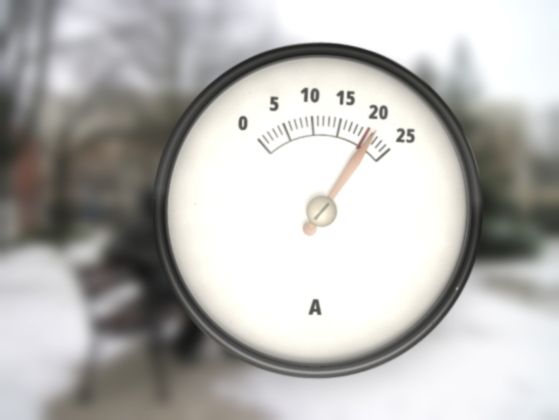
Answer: 21 A
